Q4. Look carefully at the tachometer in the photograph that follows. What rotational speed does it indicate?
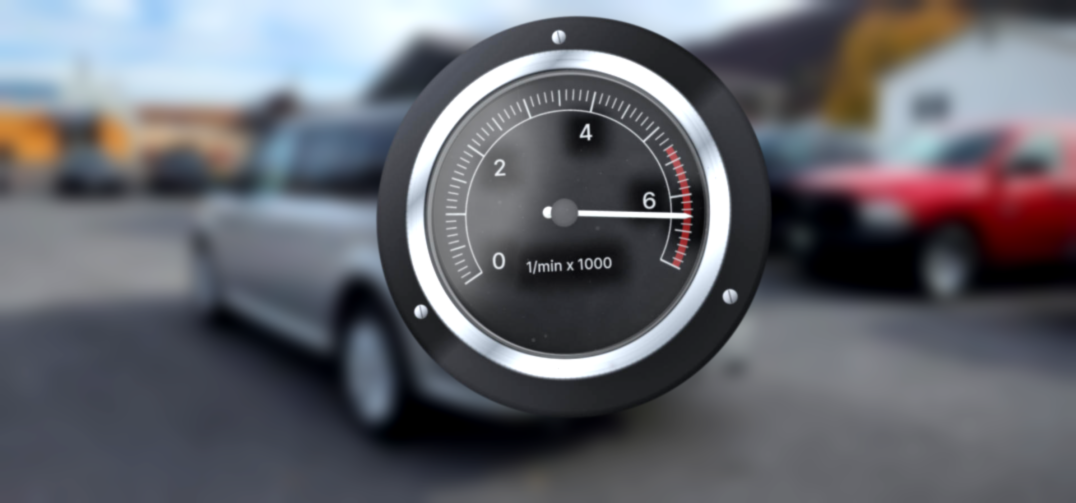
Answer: 6300 rpm
